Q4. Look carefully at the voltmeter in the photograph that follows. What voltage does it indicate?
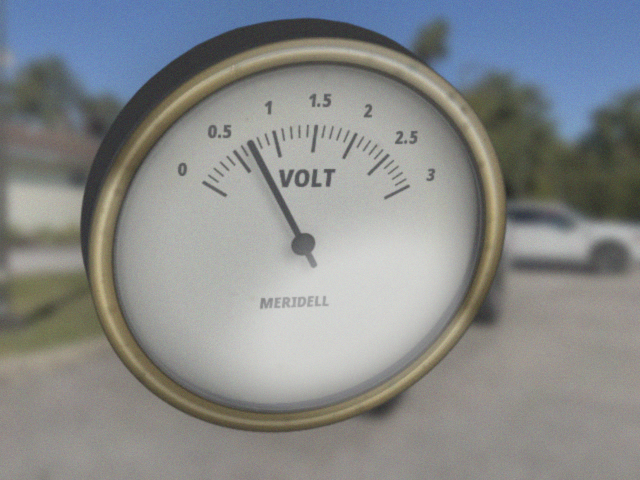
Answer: 0.7 V
